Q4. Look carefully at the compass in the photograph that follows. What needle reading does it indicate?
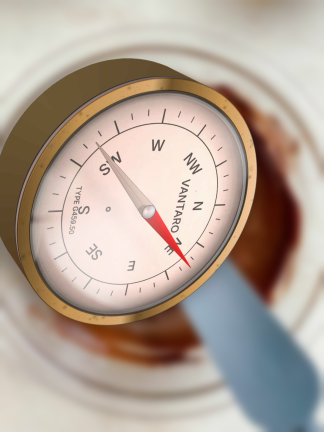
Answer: 45 °
